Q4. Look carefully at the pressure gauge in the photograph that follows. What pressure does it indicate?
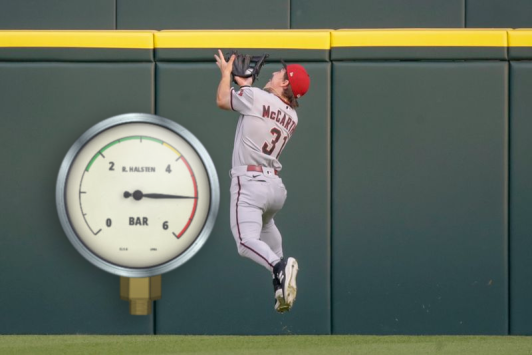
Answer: 5 bar
